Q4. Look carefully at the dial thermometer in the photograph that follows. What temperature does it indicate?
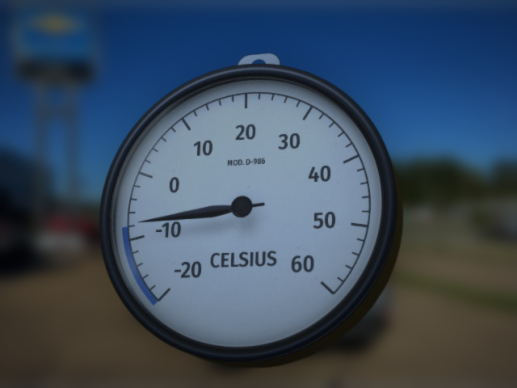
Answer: -8 °C
